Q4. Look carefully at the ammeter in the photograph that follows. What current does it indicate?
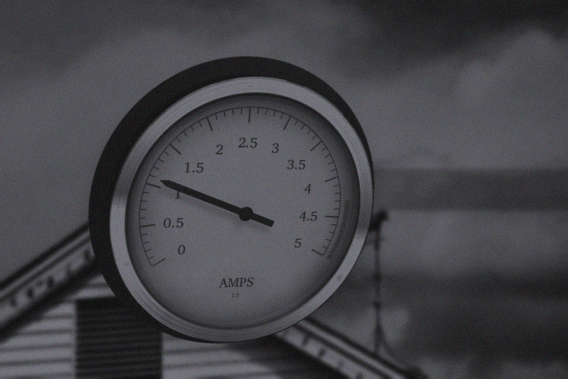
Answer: 1.1 A
